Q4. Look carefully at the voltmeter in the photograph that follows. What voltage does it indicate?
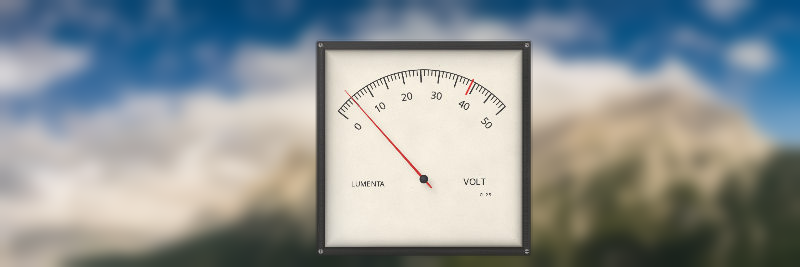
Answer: 5 V
